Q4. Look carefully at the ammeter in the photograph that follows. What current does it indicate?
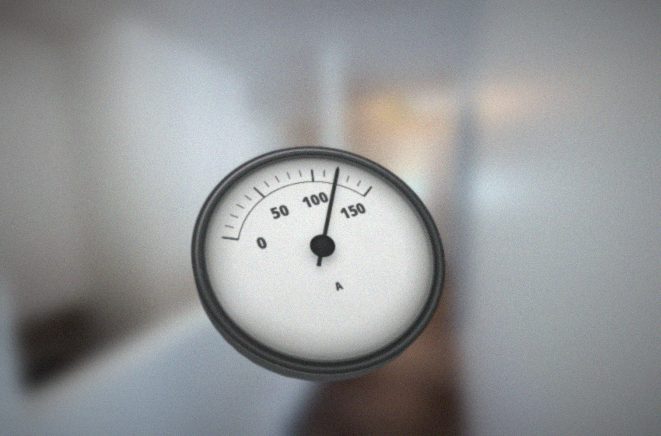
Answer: 120 A
